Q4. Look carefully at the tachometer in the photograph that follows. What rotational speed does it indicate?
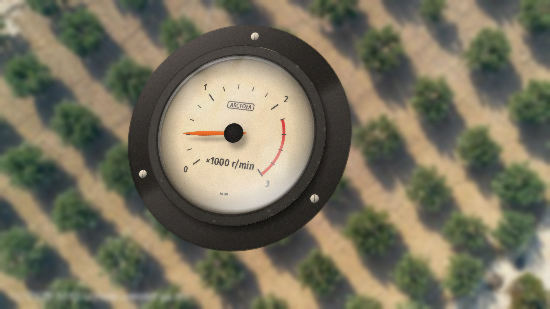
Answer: 400 rpm
